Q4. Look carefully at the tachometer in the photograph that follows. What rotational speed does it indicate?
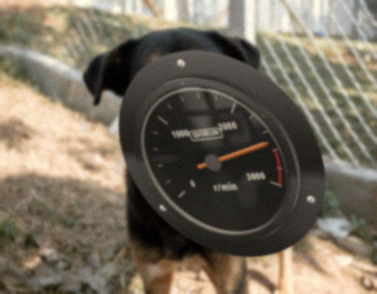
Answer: 2500 rpm
